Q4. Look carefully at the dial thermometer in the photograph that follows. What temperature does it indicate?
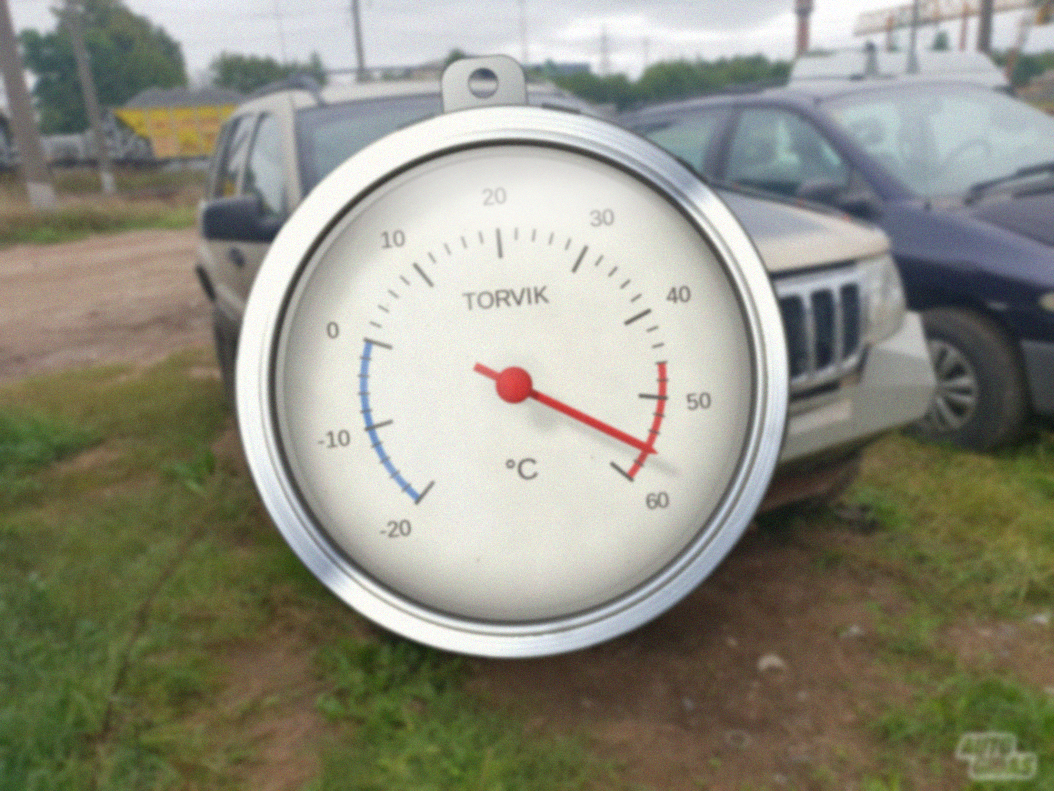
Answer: 56 °C
